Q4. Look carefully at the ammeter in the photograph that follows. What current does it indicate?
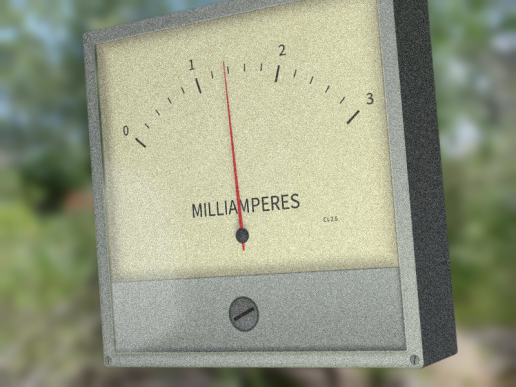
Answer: 1.4 mA
